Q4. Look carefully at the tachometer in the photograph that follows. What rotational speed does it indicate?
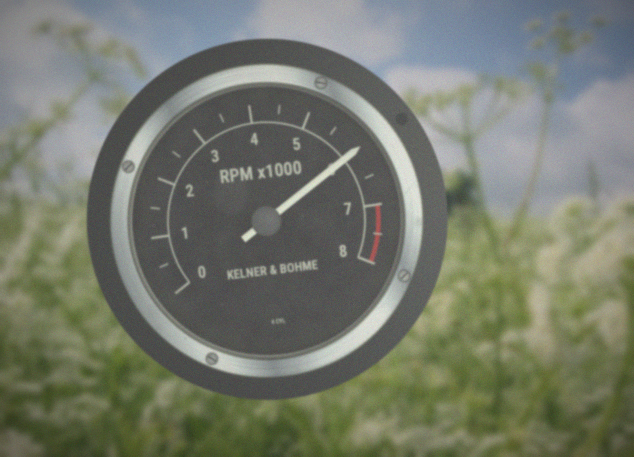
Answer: 6000 rpm
